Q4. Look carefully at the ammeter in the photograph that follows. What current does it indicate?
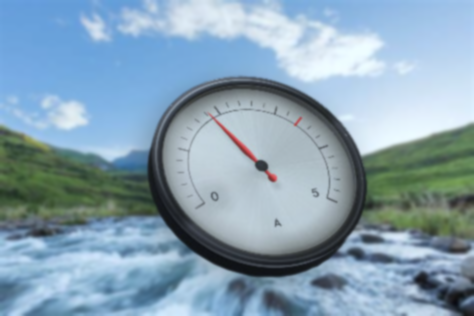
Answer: 1.8 A
